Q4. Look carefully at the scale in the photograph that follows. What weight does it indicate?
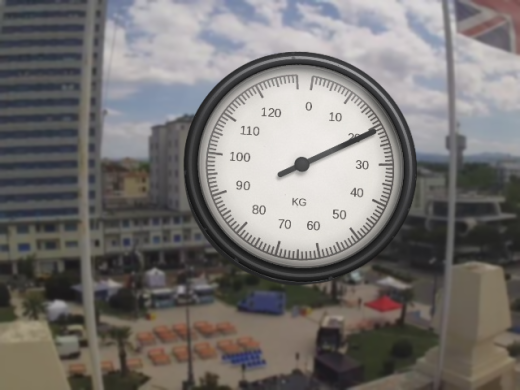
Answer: 21 kg
